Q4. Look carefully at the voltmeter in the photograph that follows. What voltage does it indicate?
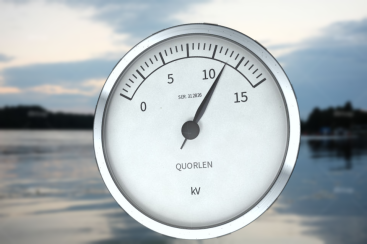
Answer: 11.5 kV
